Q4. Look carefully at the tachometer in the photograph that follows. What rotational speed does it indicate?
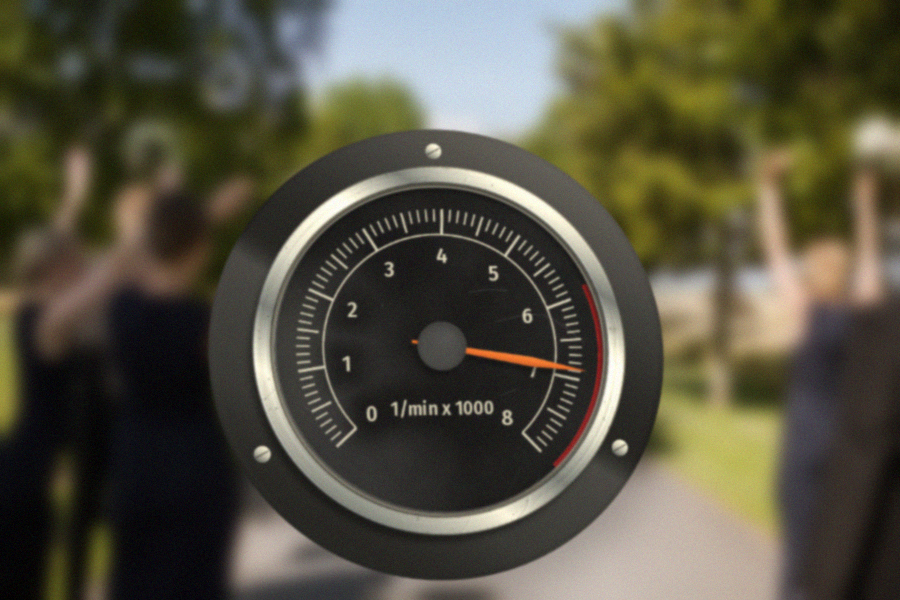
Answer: 6900 rpm
